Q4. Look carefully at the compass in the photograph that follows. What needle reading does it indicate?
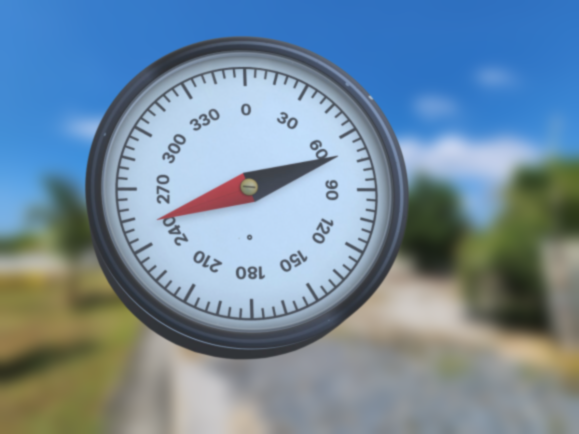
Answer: 250 °
